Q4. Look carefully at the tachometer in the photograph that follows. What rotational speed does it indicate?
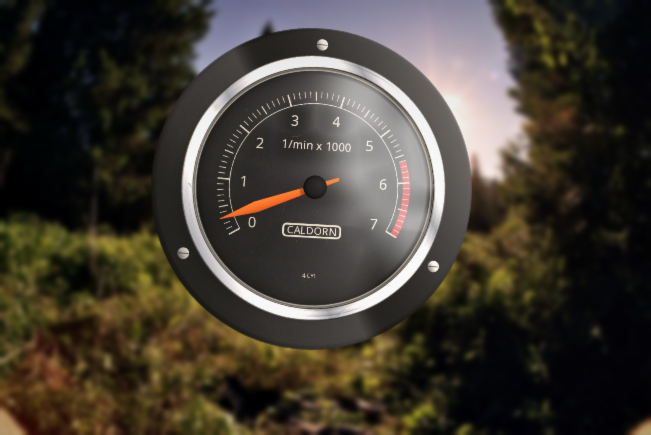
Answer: 300 rpm
